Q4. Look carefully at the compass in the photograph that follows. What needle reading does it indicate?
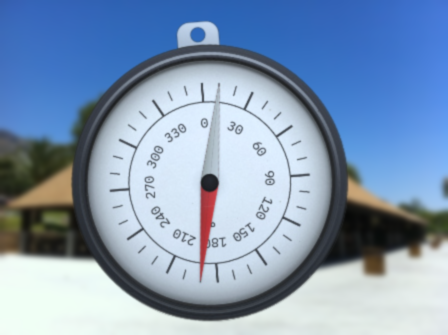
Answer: 190 °
